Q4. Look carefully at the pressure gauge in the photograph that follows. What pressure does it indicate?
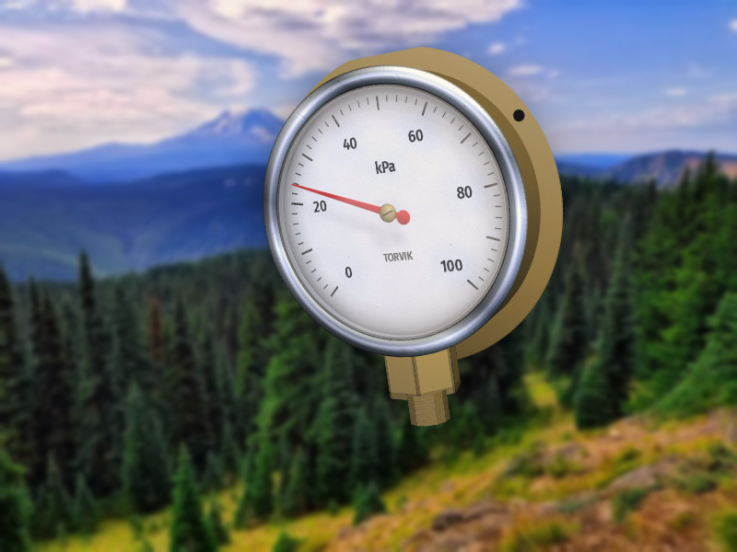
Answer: 24 kPa
